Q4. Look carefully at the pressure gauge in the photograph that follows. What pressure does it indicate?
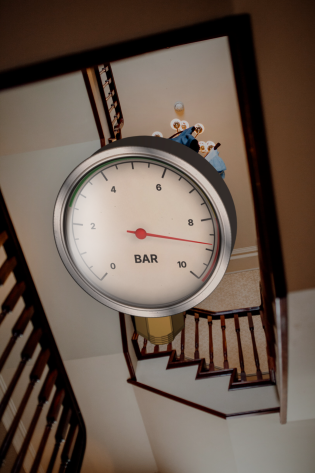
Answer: 8.75 bar
